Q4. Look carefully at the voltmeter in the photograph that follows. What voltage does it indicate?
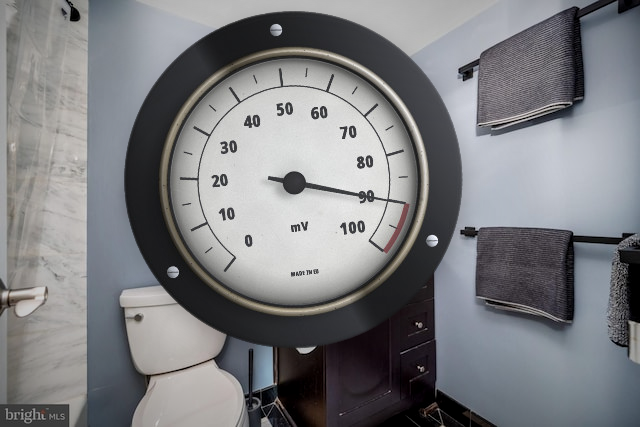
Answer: 90 mV
